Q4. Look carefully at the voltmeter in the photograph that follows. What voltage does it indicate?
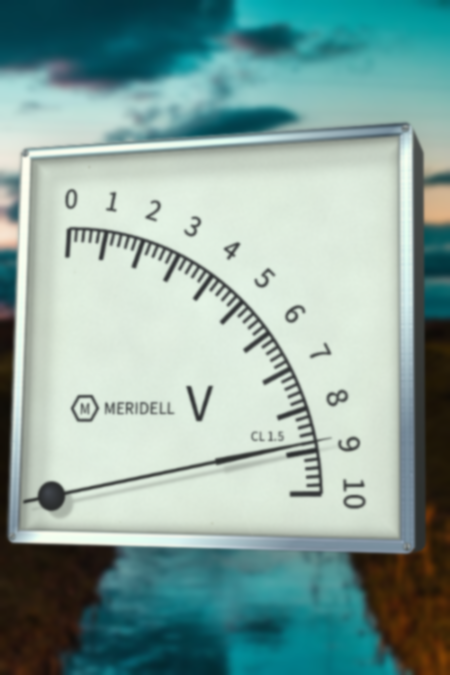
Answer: 8.8 V
